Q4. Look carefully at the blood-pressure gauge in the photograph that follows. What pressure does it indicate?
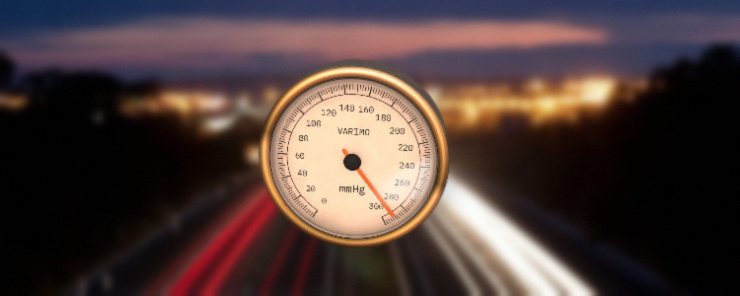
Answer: 290 mmHg
